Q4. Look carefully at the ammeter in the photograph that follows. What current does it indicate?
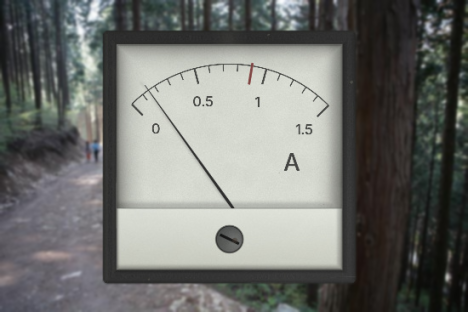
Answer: 0.15 A
